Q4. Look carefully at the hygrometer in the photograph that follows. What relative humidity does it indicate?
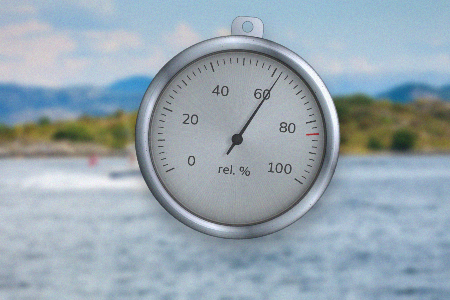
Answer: 62 %
